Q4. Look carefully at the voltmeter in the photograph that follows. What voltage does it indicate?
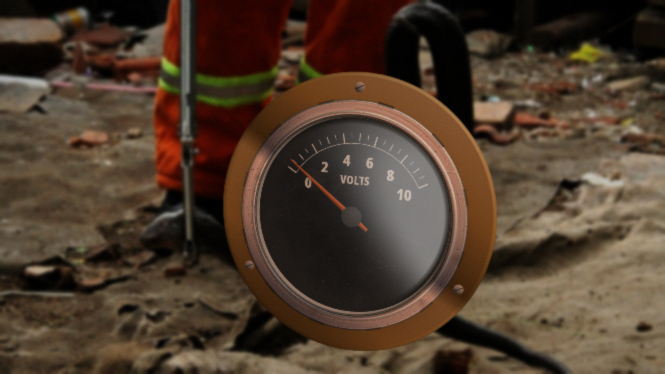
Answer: 0.5 V
